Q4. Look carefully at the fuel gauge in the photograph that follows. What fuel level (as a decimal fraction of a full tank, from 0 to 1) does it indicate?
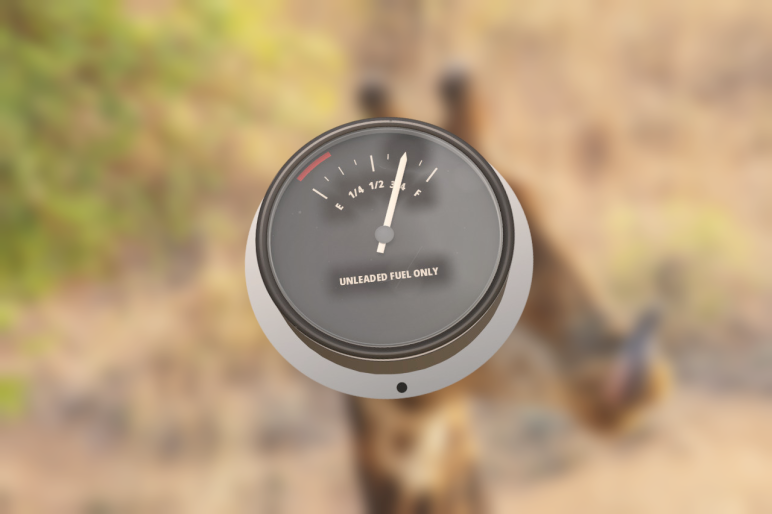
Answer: 0.75
